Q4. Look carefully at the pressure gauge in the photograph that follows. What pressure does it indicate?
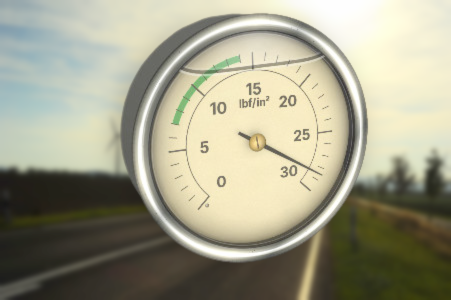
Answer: 28.5 psi
